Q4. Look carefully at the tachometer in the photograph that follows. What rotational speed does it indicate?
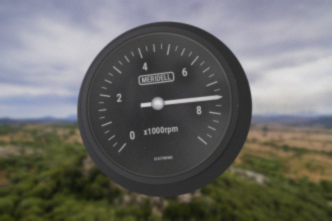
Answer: 7500 rpm
